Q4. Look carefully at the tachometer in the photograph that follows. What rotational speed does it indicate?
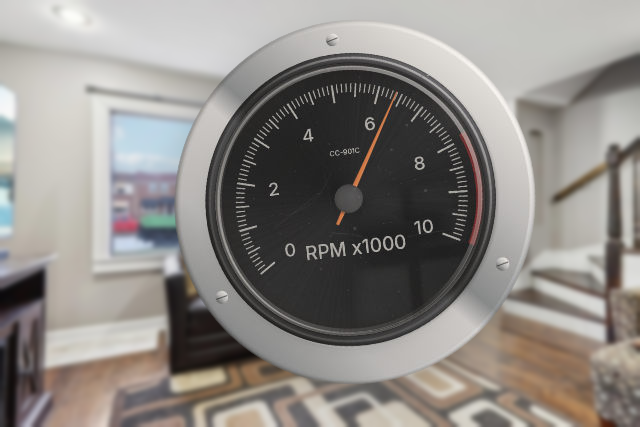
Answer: 6400 rpm
